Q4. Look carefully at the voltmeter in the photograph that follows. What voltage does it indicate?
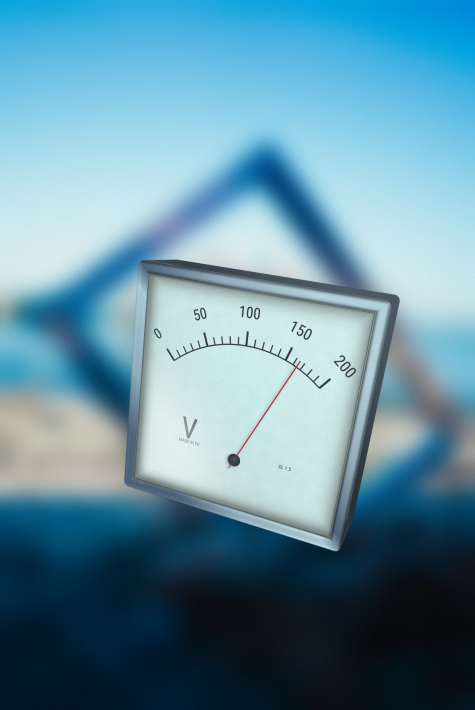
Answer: 165 V
